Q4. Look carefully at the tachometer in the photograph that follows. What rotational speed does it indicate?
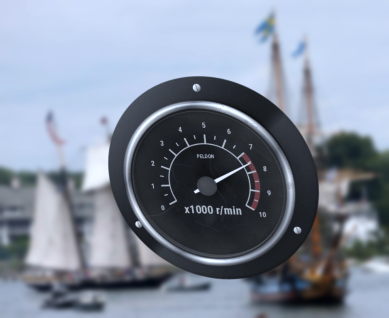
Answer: 7500 rpm
